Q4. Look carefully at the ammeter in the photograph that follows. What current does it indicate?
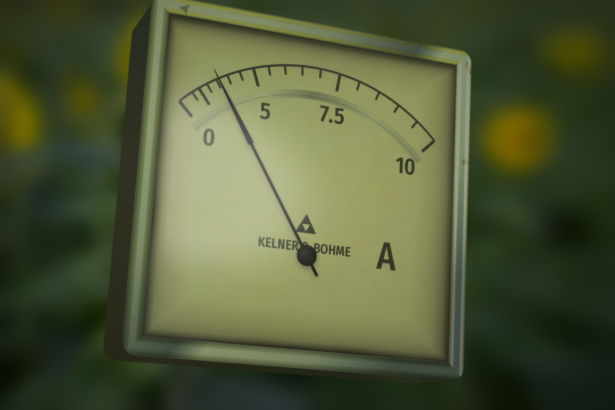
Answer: 3.5 A
